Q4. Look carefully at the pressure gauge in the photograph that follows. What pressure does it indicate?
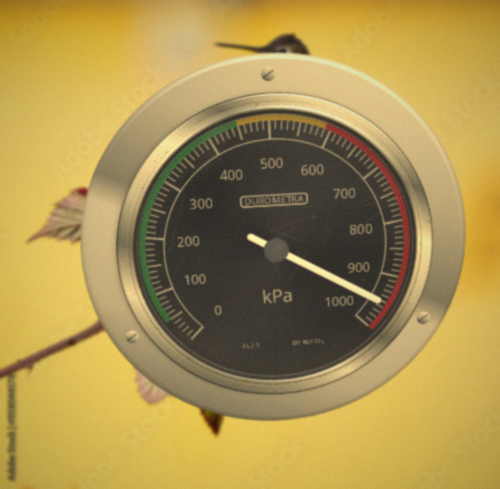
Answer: 950 kPa
